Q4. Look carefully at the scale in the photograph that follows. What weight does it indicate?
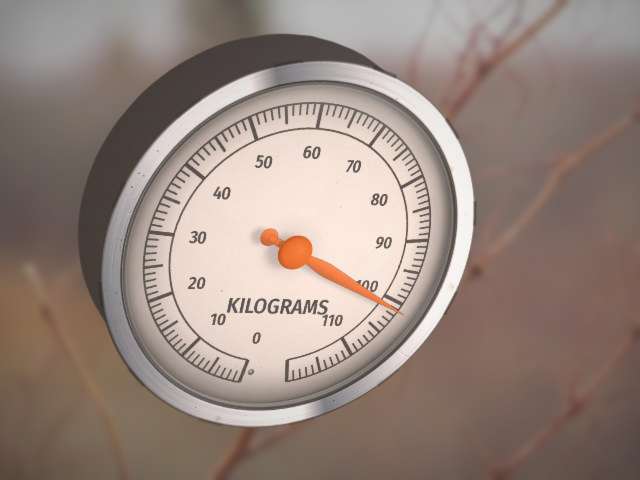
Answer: 101 kg
